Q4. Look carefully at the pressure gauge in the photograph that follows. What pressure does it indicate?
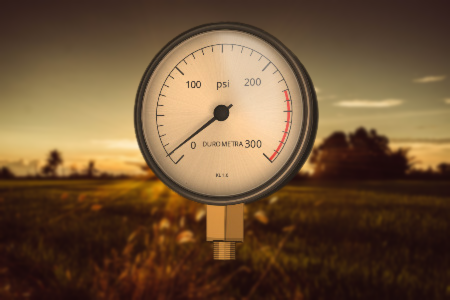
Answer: 10 psi
